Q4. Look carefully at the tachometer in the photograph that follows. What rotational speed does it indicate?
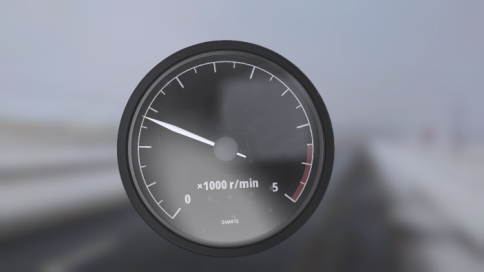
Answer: 1375 rpm
